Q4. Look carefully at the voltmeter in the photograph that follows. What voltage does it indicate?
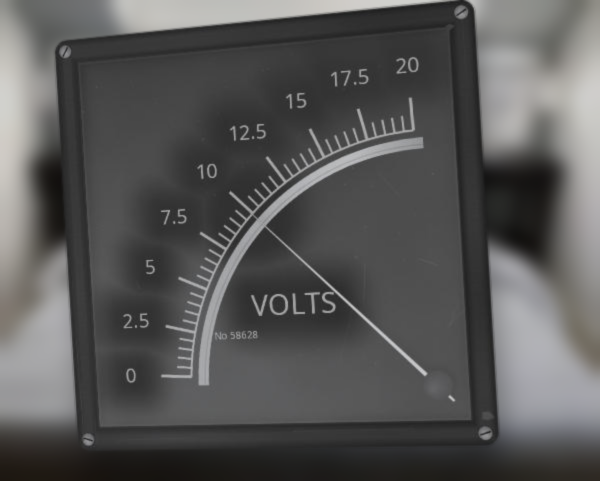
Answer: 10 V
